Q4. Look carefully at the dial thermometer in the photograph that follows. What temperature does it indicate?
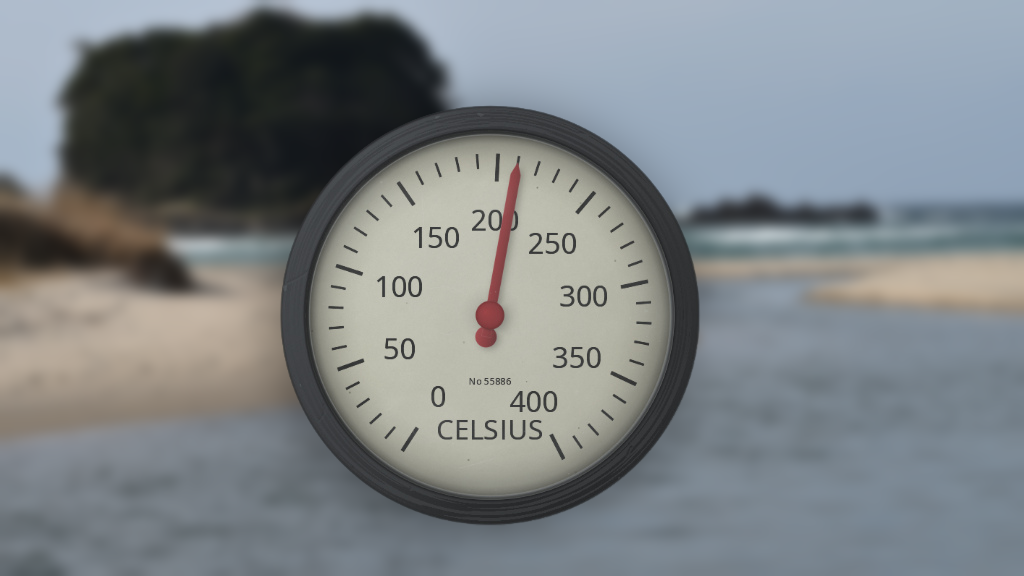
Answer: 210 °C
